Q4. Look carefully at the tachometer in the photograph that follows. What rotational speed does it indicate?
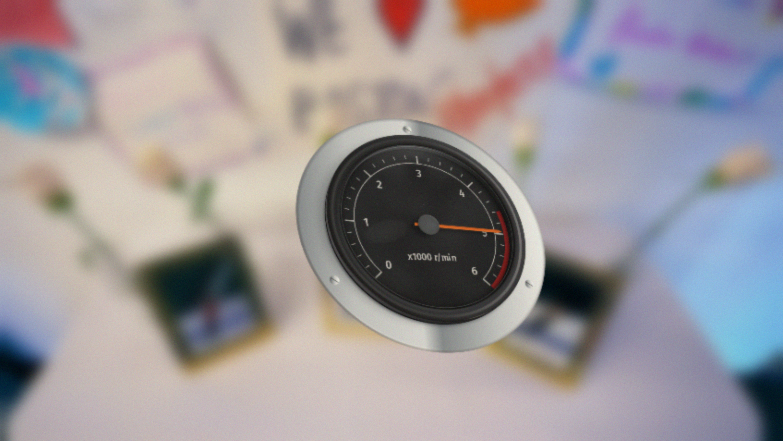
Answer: 5000 rpm
